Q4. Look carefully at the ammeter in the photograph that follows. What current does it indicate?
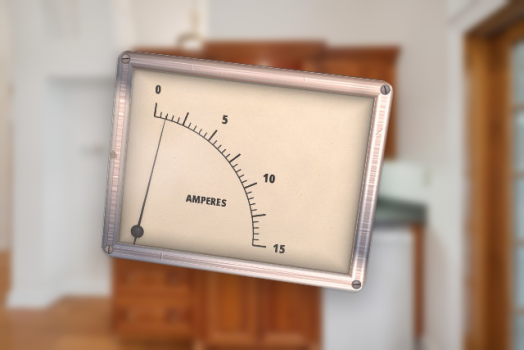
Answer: 1 A
